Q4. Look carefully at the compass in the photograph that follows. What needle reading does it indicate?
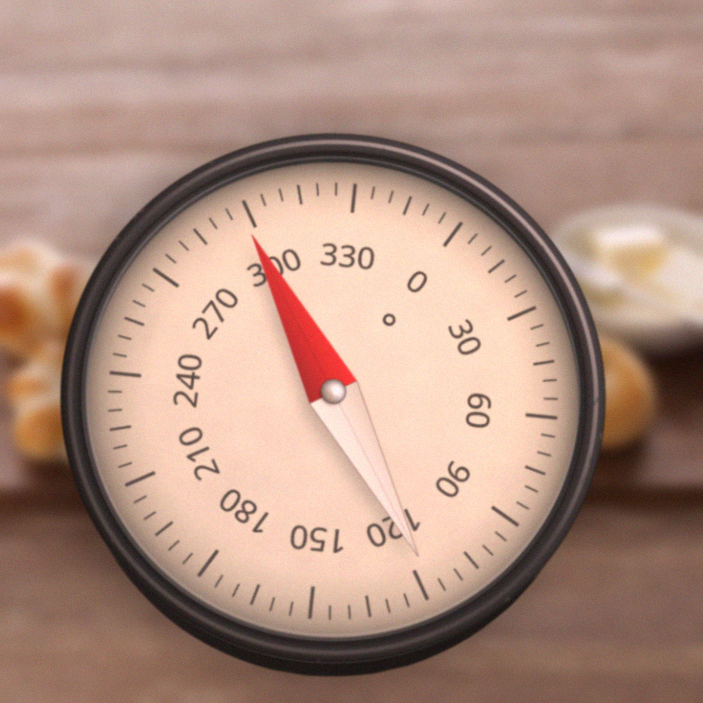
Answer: 297.5 °
